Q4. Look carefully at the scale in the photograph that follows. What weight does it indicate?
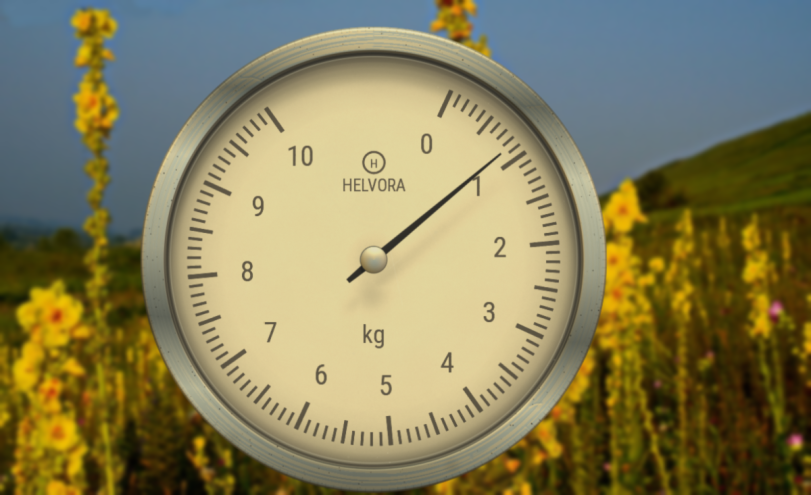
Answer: 0.85 kg
